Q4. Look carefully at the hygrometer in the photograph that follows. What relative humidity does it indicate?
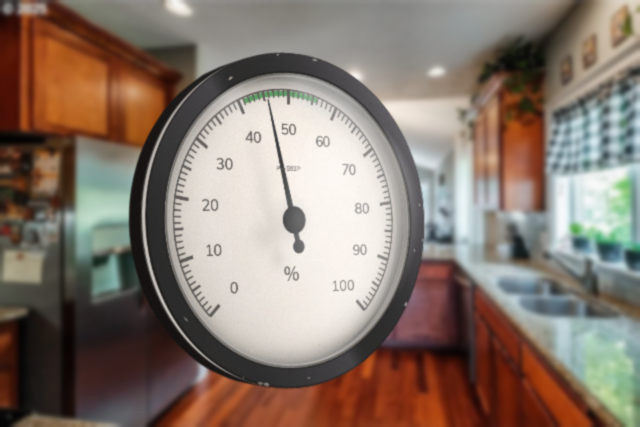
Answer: 45 %
